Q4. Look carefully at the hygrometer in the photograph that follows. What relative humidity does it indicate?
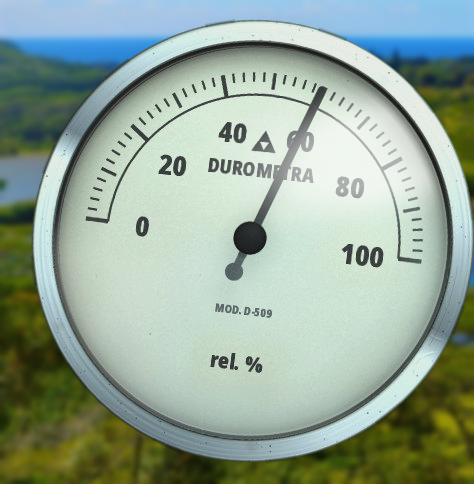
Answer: 60 %
